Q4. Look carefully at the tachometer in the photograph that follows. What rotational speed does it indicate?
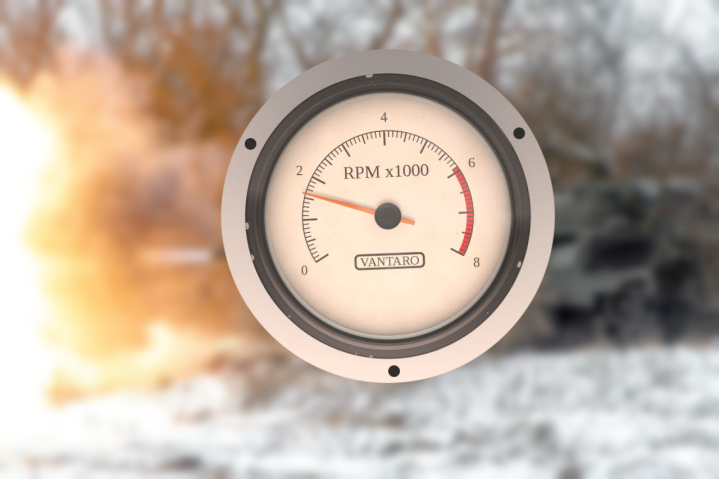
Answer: 1600 rpm
